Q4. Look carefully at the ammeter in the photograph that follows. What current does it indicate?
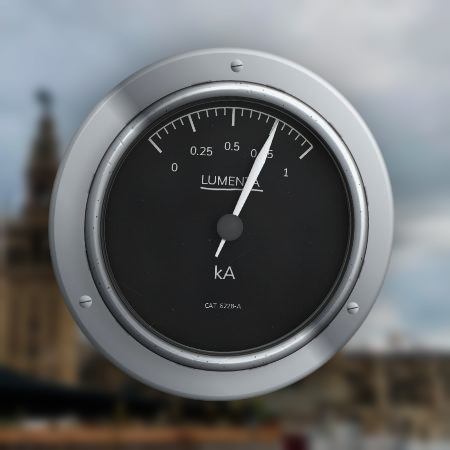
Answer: 0.75 kA
